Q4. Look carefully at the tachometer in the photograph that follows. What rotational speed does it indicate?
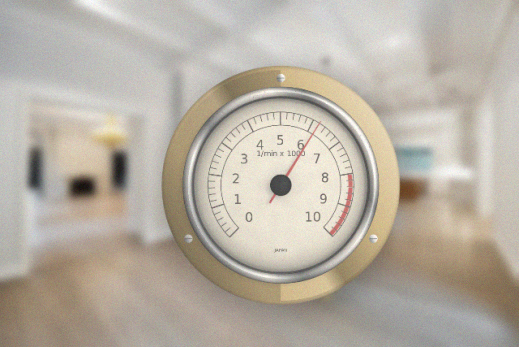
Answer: 6200 rpm
